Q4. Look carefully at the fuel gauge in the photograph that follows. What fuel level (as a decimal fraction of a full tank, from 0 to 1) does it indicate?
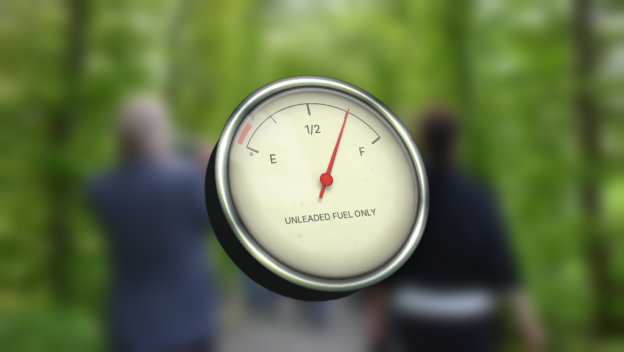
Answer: 0.75
